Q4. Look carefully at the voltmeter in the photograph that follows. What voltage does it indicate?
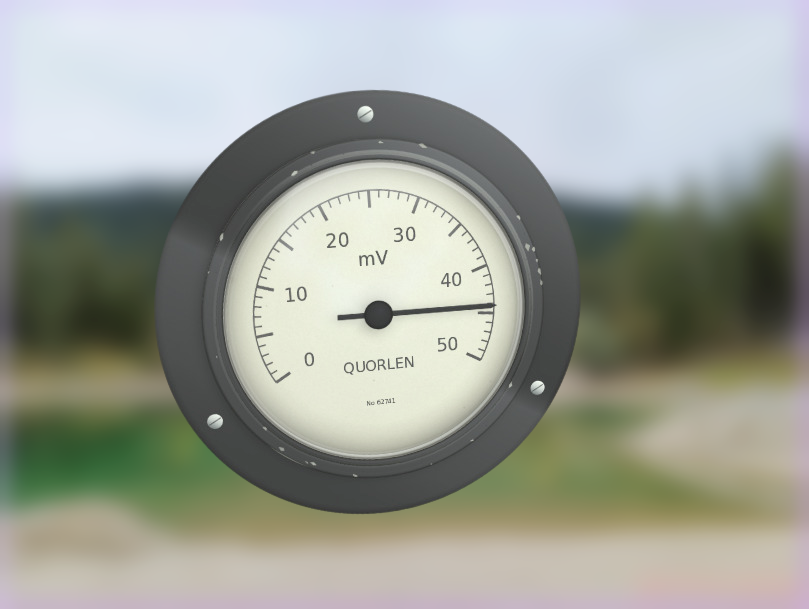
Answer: 44 mV
